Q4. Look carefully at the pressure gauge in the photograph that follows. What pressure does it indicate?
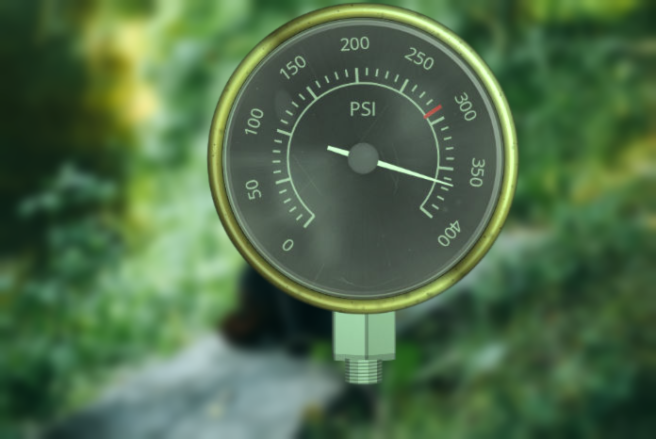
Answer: 365 psi
